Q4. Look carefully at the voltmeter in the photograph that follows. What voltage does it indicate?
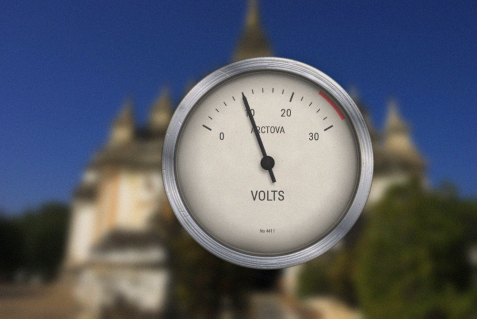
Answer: 10 V
